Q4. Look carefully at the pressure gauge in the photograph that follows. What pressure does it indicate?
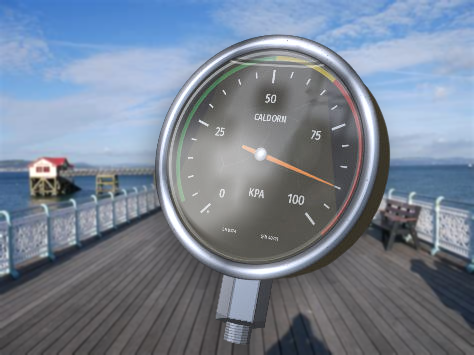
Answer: 90 kPa
